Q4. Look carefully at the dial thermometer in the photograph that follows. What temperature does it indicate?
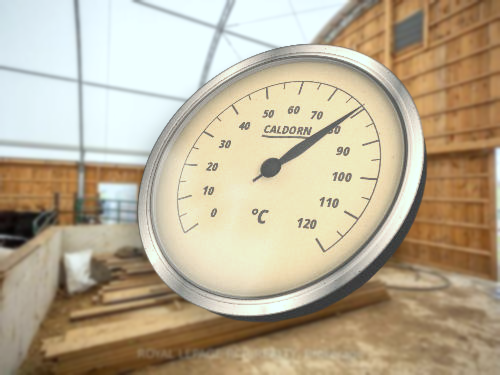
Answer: 80 °C
